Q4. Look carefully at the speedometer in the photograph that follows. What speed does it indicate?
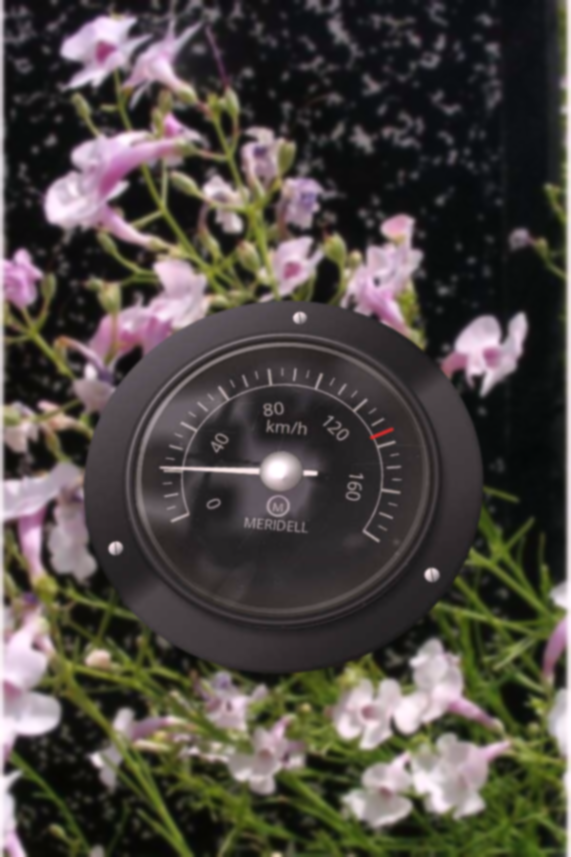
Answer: 20 km/h
